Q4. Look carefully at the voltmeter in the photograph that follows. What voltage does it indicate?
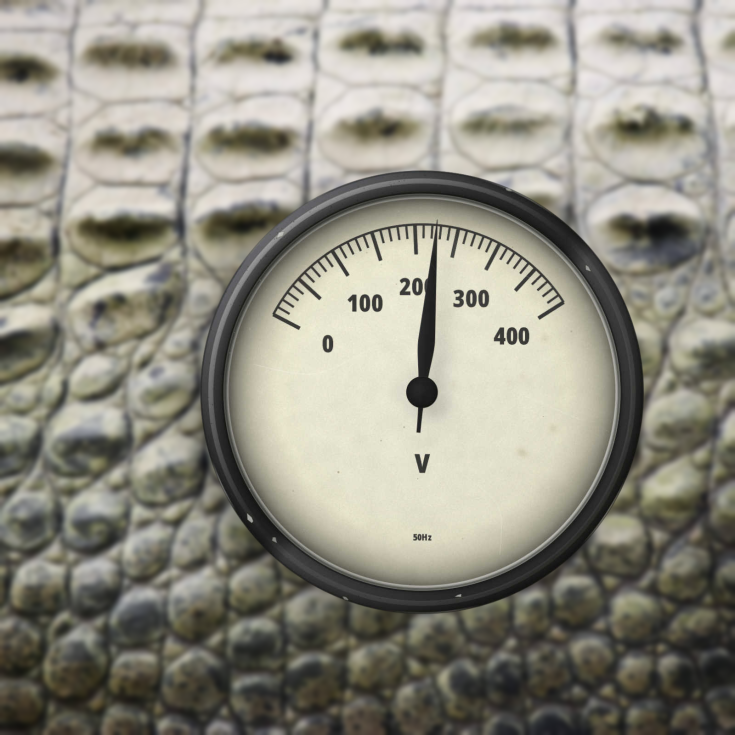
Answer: 225 V
